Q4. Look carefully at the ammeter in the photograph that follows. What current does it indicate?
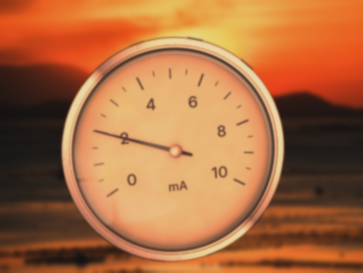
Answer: 2 mA
